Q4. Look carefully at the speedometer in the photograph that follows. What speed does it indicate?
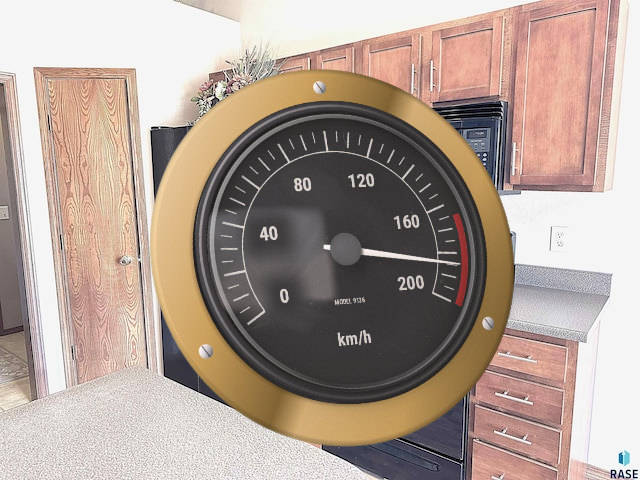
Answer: 185 km/h
